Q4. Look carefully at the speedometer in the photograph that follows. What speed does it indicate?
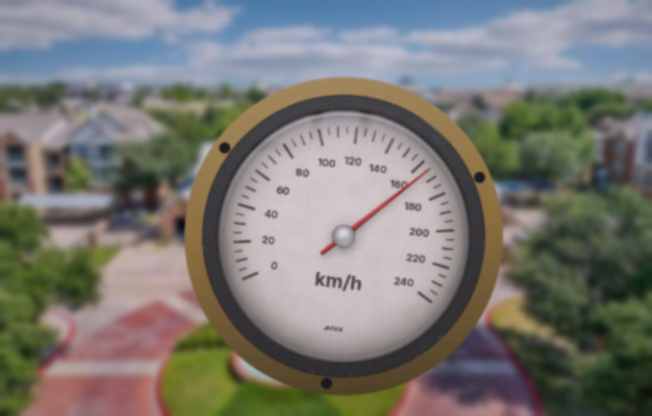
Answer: 165 km/h
